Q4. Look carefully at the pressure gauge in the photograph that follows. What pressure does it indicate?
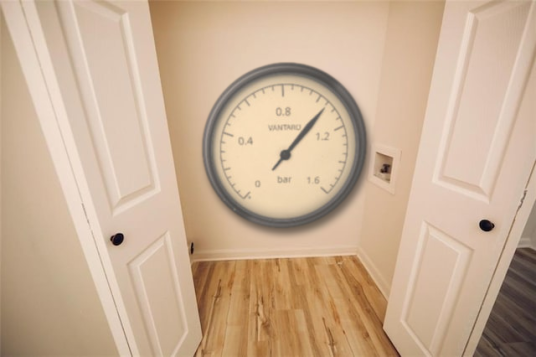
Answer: 1.05 bar
